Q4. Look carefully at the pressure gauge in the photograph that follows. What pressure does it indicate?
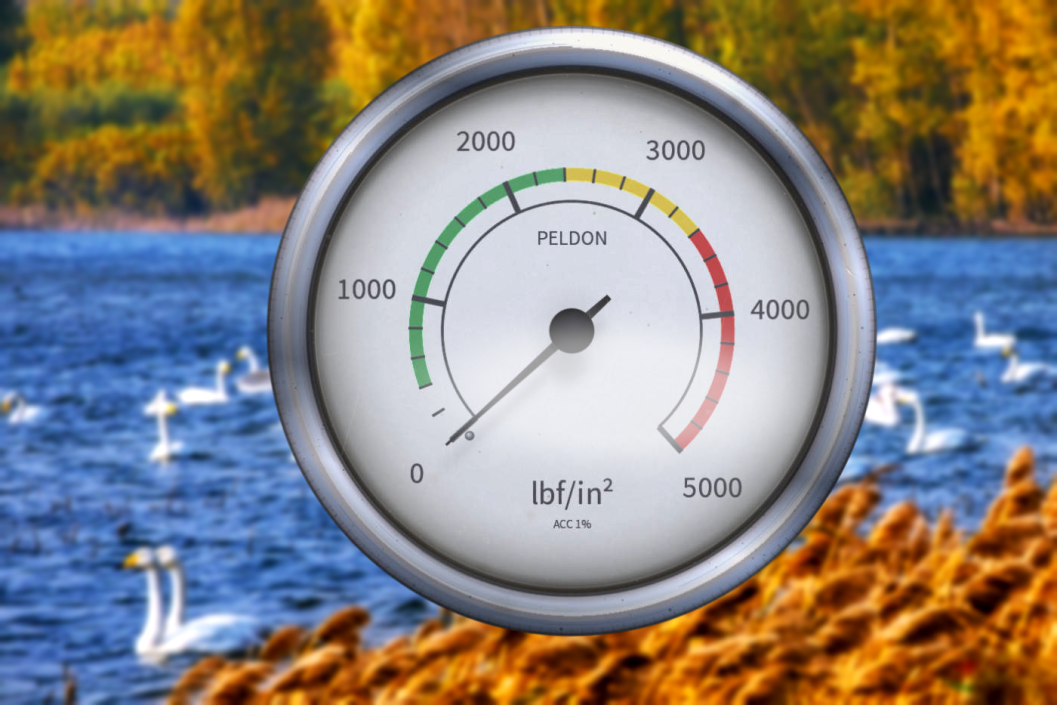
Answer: 0 psi
